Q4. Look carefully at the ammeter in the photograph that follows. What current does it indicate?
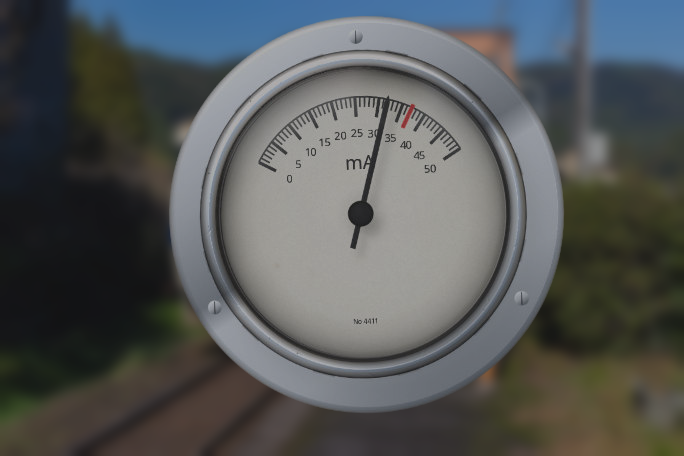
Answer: 32 mA
